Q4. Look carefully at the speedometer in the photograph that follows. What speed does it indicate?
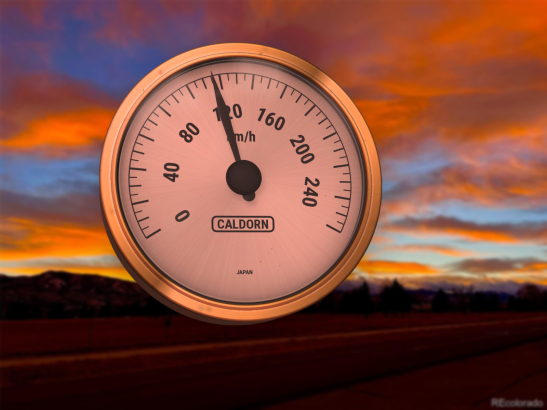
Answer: 115 km/h
